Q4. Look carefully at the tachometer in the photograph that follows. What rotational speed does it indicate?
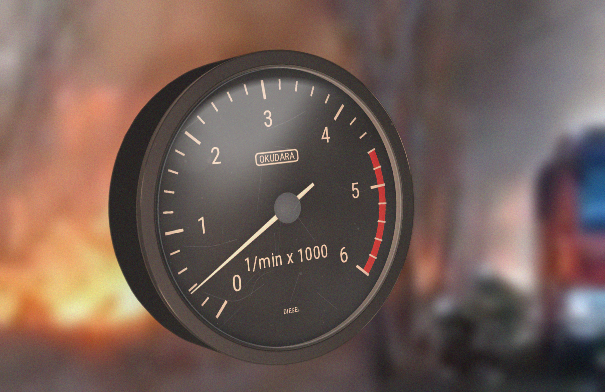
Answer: 400 rpm
